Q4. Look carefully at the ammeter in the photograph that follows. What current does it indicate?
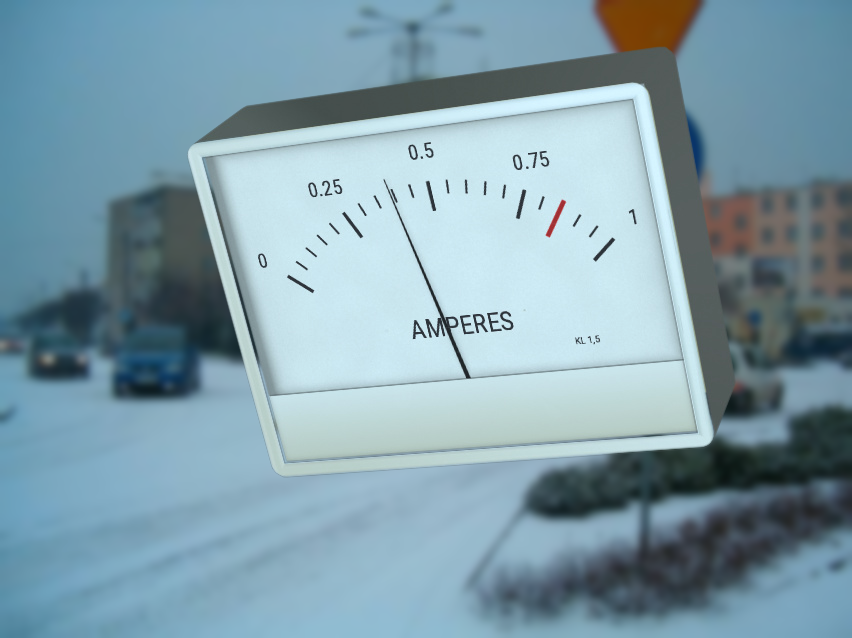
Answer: 0.4 A
